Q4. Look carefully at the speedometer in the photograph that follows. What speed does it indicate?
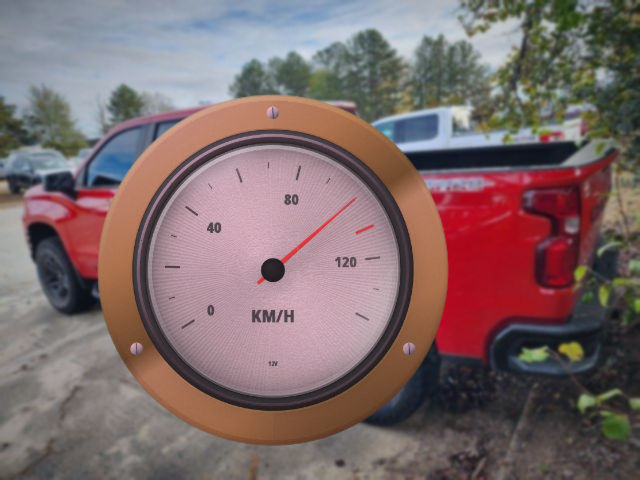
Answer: 100 km/h
